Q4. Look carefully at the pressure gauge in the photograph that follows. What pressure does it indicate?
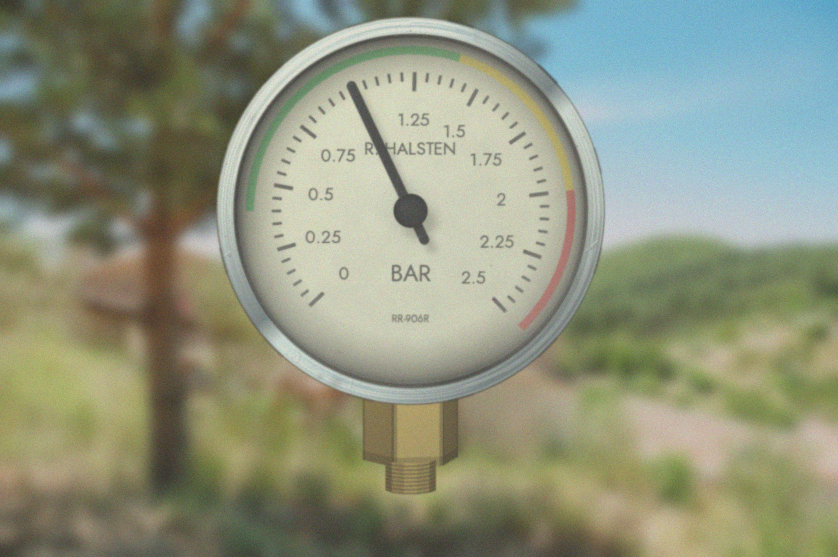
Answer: 1 bar
